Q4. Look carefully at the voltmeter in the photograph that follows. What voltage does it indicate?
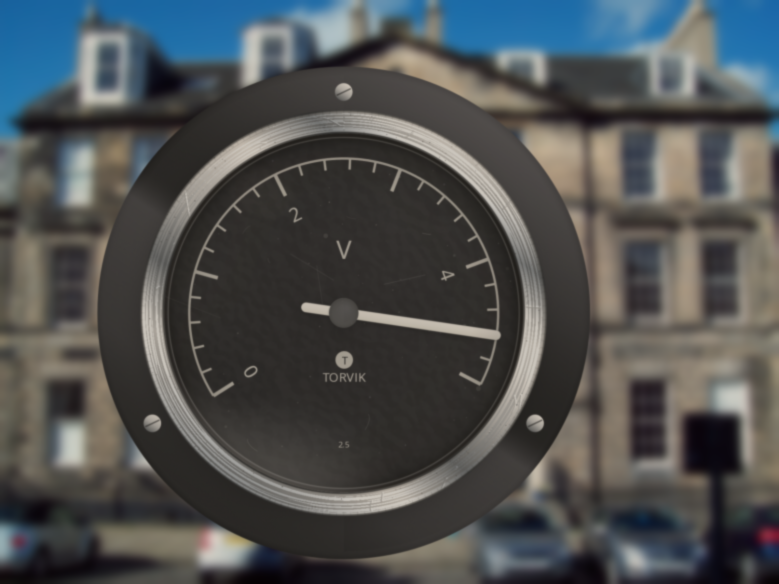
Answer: 4.6 V
